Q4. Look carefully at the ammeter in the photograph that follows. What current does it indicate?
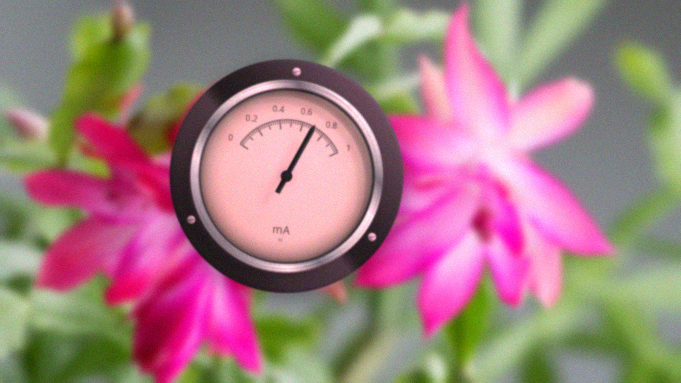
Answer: 0.7 mA
